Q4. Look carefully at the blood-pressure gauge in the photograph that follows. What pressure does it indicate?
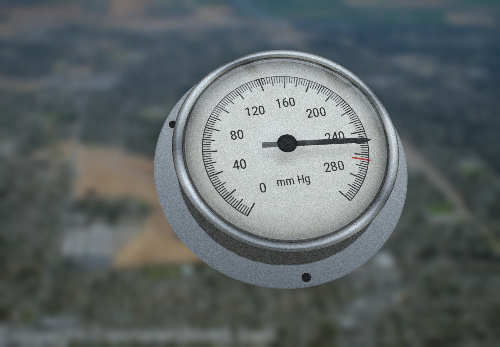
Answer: 250 mmHg
